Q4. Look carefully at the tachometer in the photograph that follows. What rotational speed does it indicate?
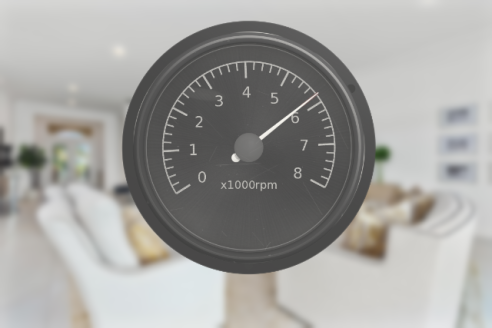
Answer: 5800 rpm
